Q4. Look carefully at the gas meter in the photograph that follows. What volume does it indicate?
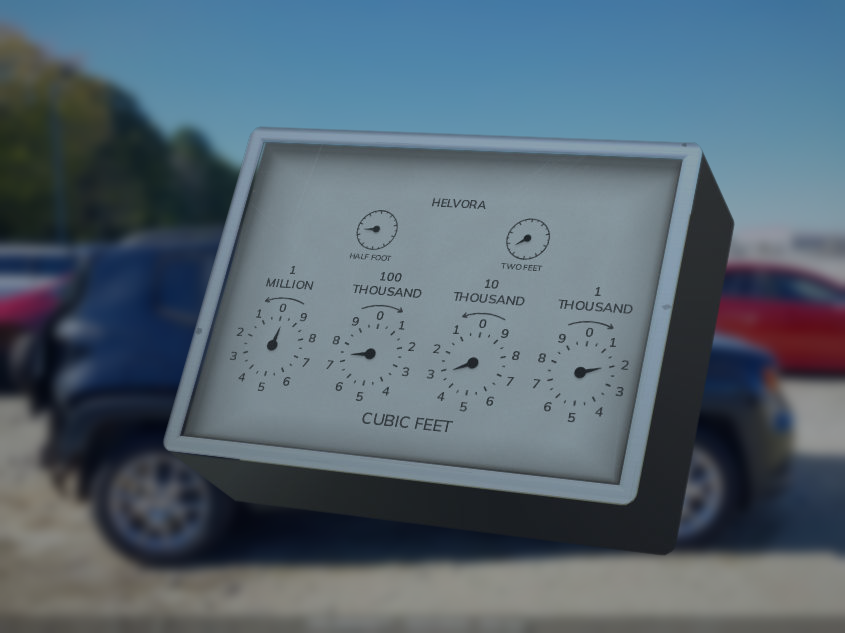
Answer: 973200 ft³
